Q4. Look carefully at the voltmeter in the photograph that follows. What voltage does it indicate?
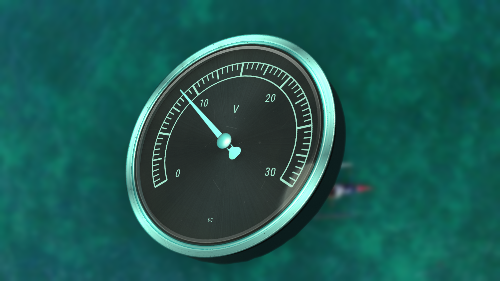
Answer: 9 V
